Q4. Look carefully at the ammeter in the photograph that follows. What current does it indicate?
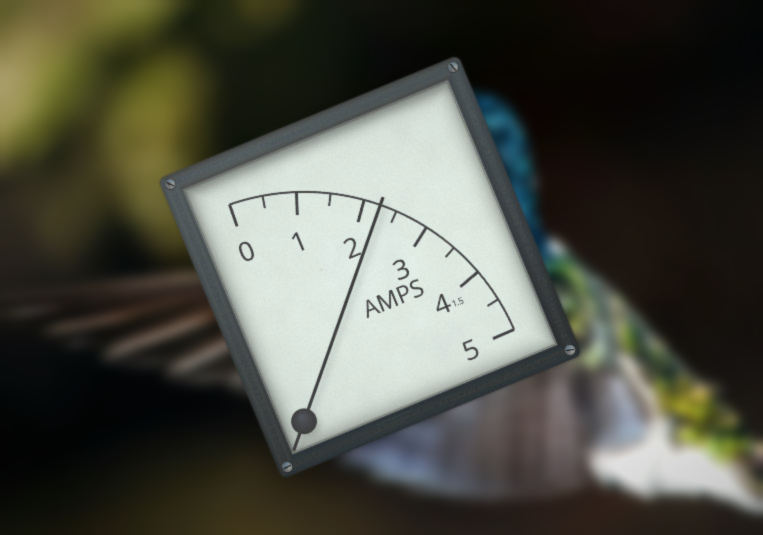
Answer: 2.25 A
